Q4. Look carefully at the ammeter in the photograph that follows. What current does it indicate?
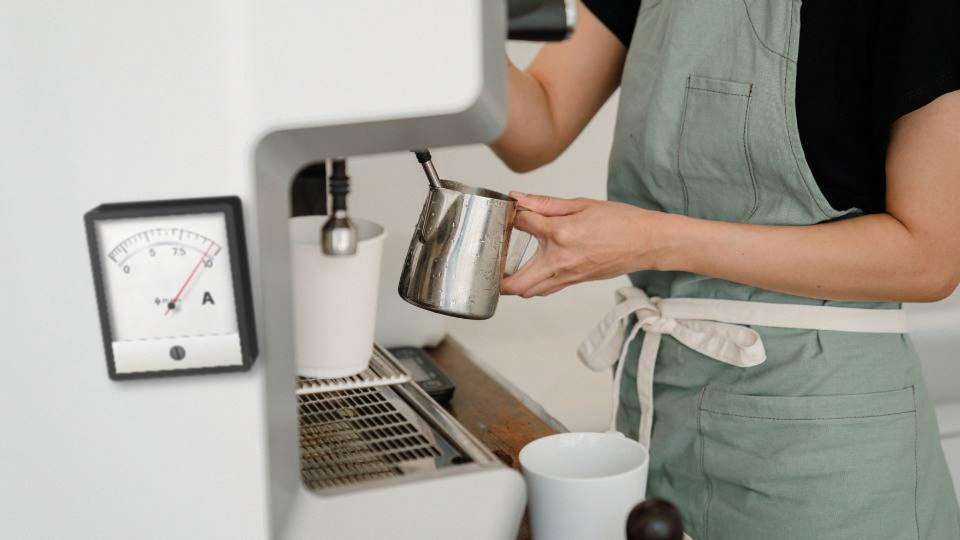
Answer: 9.5 A
